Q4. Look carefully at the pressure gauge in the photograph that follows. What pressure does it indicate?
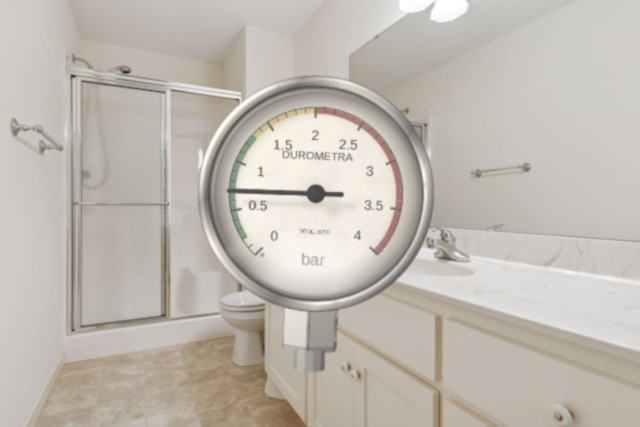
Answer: 0.7 bar
